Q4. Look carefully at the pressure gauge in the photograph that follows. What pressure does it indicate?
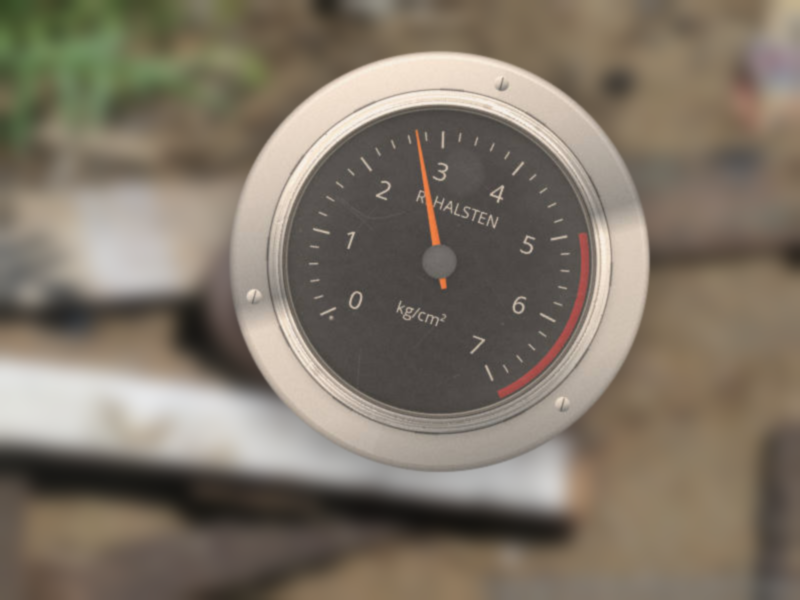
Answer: 2.7 kg/cm²
